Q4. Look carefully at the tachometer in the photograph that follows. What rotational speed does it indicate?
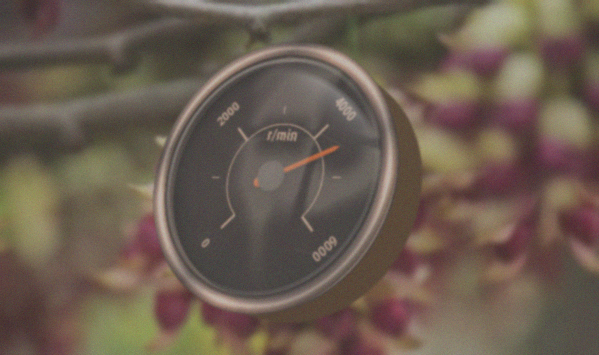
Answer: 4500 rpm
